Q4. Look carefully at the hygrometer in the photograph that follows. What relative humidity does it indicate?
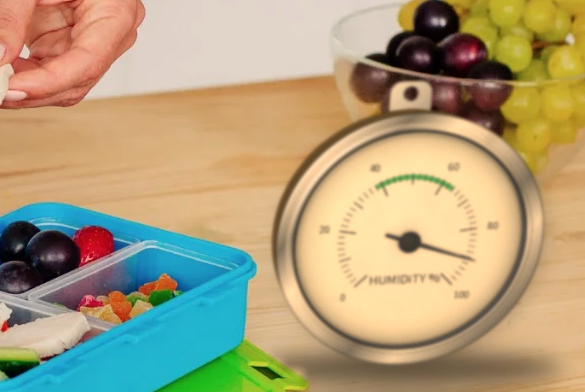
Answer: 90 %
